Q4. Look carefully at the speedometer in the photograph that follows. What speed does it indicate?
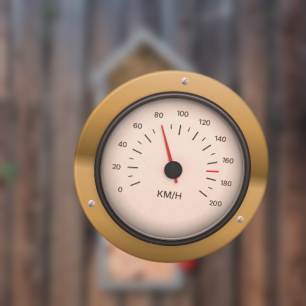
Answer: 80 km/h
